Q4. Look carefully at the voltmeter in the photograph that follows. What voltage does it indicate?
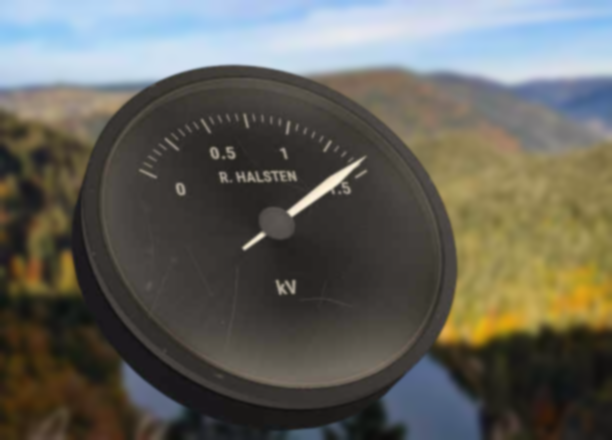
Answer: 1.45 kV
